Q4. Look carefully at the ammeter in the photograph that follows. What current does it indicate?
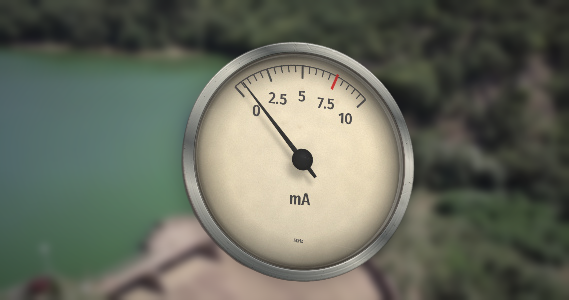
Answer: 0.5 mA
